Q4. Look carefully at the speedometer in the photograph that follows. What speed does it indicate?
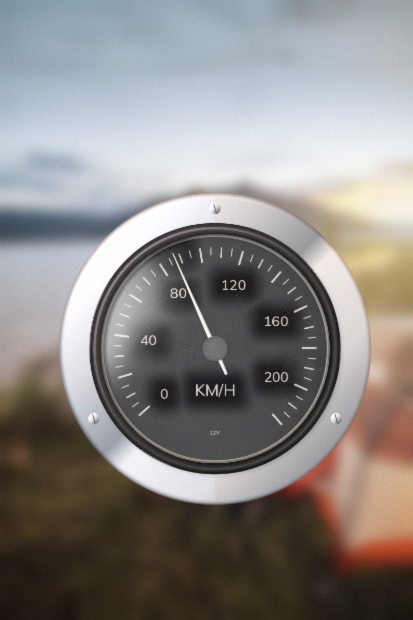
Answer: 87.5 km/h
